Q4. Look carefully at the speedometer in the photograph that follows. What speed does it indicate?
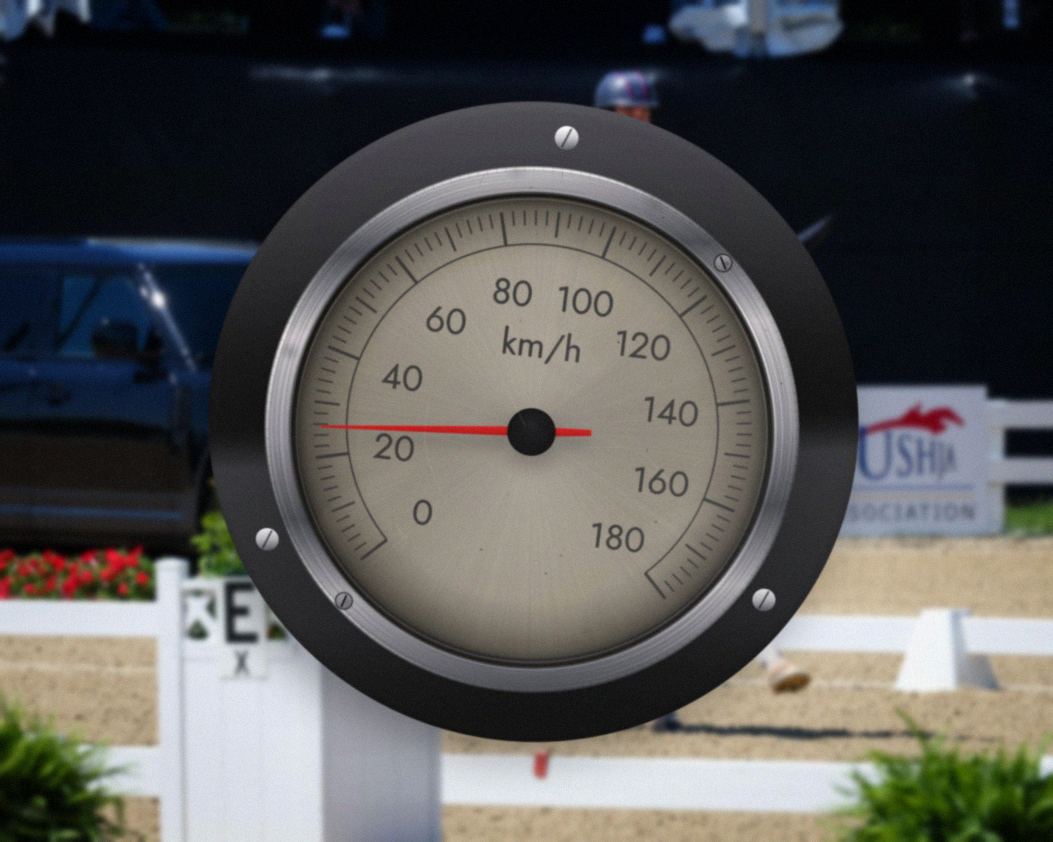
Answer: 26 km/h
